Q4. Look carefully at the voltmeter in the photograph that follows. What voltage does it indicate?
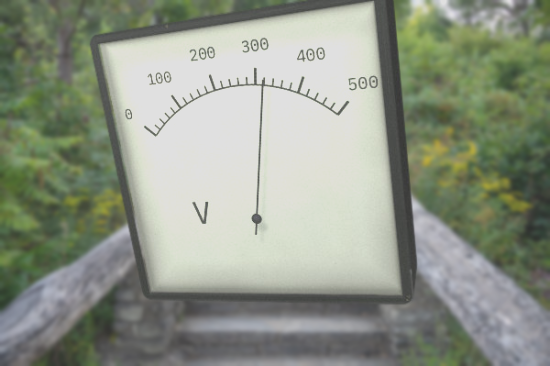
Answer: 320 V
